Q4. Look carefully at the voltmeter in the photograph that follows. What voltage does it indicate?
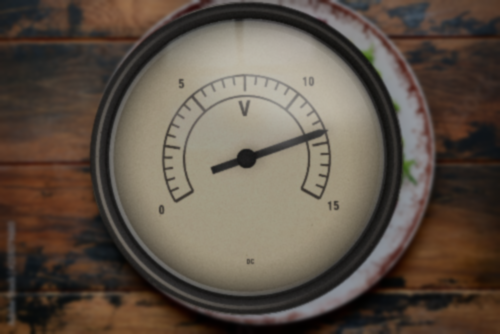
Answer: 12 V
